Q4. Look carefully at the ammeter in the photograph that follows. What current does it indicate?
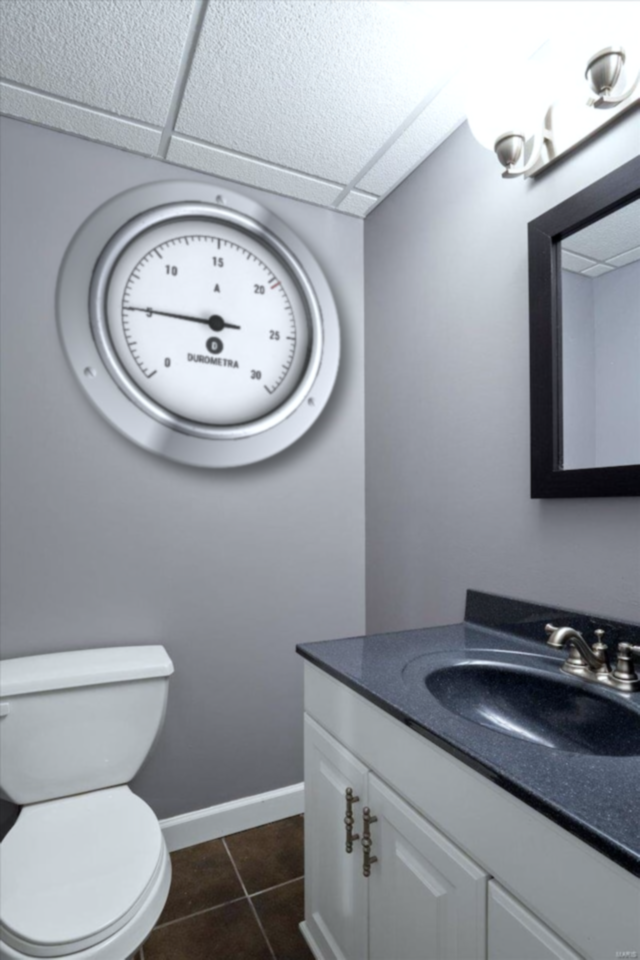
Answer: 5 A
